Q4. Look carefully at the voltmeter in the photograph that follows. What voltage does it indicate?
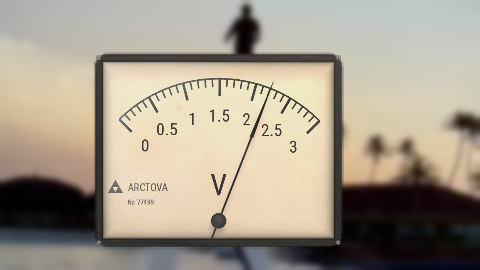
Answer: 2.2 V
